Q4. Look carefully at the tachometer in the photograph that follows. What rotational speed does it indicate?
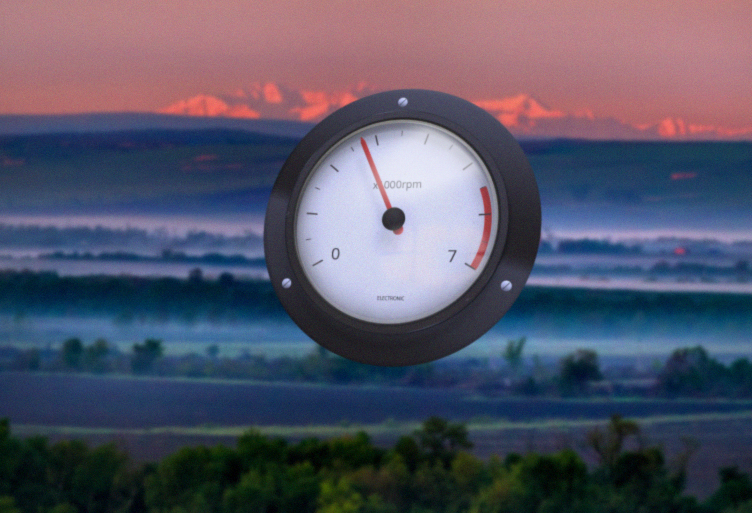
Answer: 2750 rpm
